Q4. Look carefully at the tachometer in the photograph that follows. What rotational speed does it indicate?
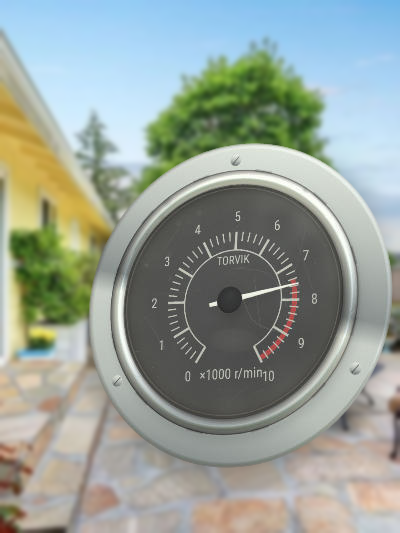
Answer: 7600 rpm
